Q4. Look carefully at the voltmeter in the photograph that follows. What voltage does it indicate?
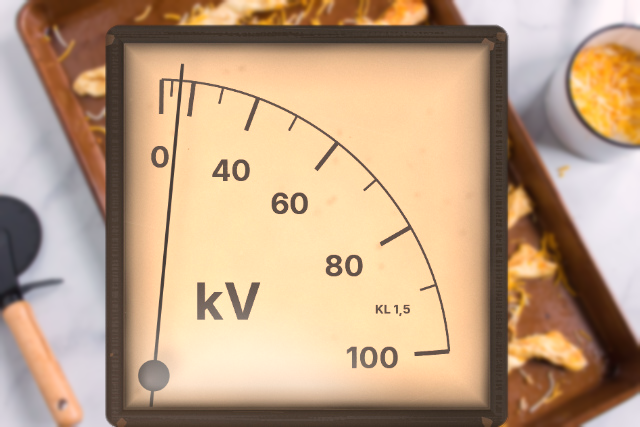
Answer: 15 kV
